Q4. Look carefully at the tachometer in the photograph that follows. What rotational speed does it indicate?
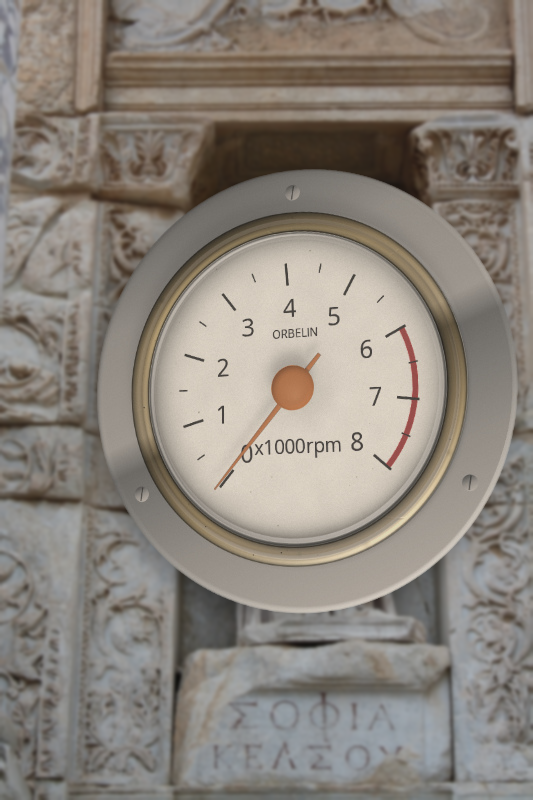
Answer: 0 rpm
